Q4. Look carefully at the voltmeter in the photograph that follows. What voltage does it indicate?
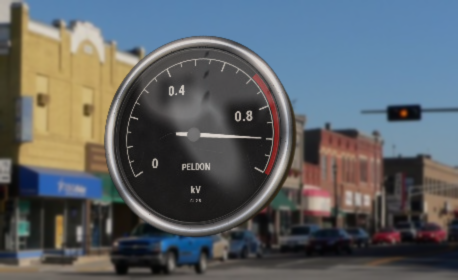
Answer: 0.9 kV
